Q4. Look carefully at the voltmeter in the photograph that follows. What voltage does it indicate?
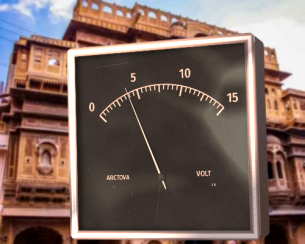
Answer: 4 V
